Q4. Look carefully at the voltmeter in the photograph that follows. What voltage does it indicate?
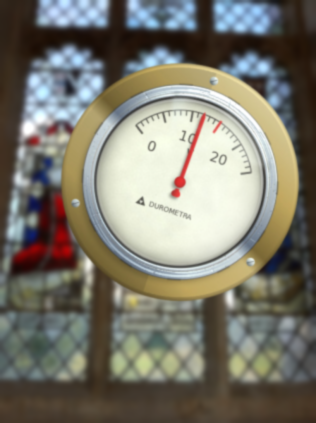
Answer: 12 V
